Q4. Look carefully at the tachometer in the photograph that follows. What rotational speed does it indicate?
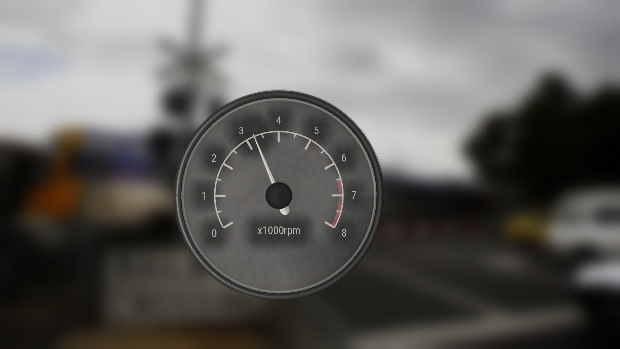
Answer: 3250 rpm
